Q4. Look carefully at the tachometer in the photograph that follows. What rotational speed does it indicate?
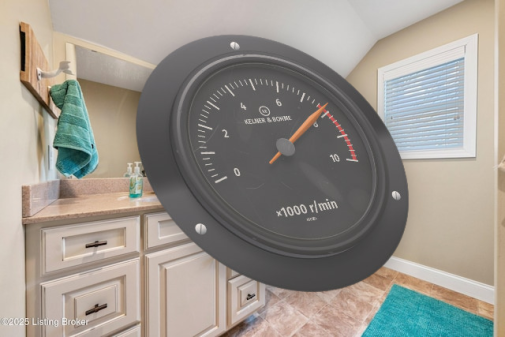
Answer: 7800 rpm
